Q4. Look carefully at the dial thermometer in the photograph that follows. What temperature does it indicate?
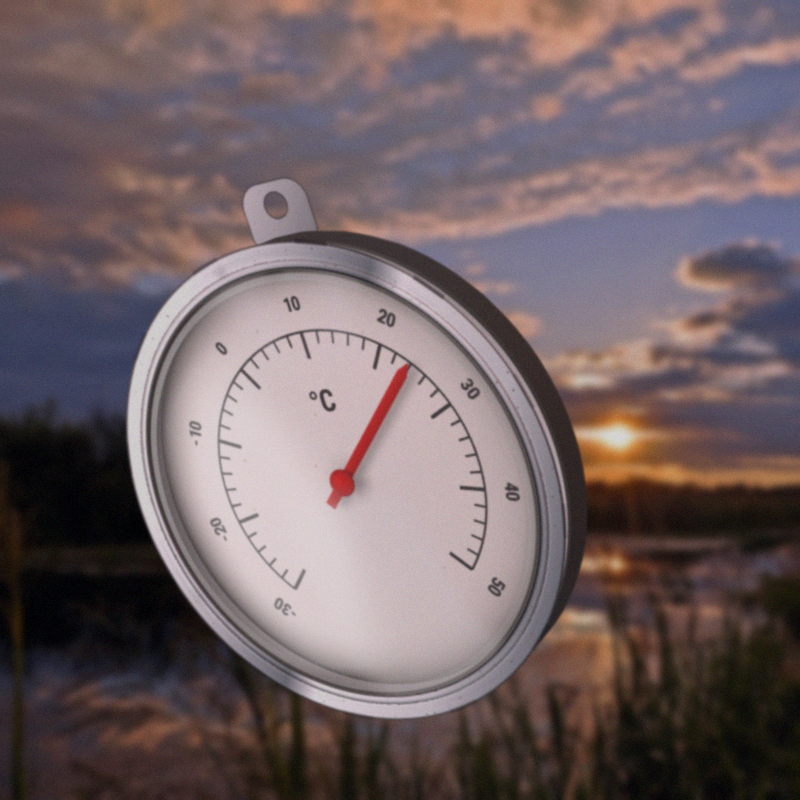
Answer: 24 °C
